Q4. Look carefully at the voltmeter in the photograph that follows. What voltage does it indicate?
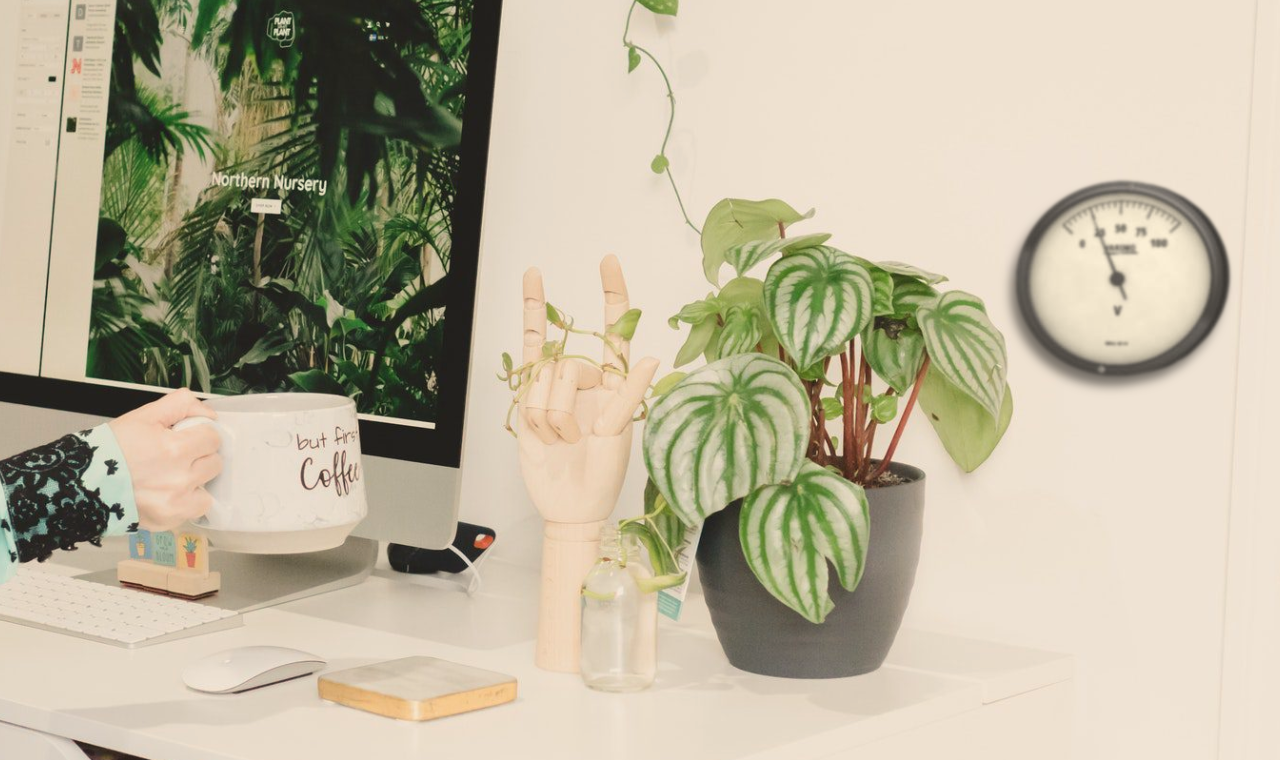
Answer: 25 V
